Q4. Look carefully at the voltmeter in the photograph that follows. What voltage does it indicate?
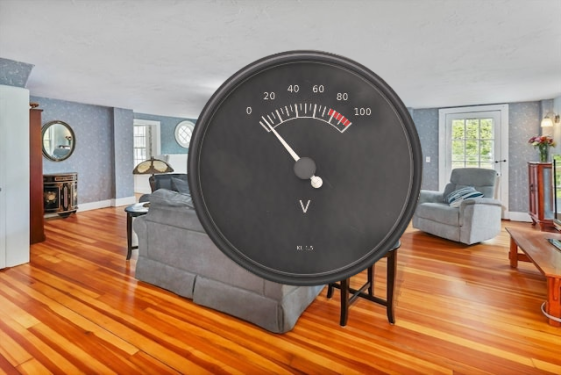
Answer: 5 V
